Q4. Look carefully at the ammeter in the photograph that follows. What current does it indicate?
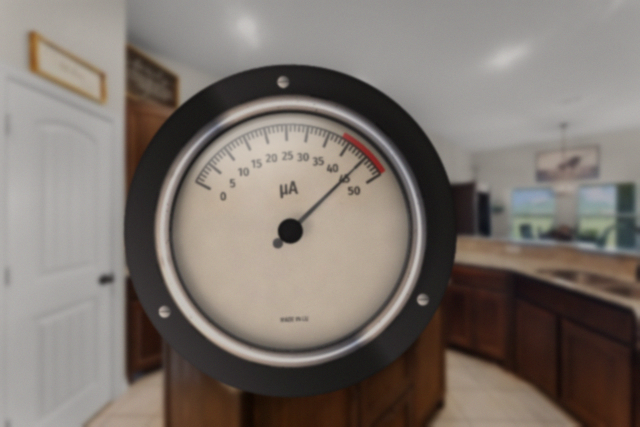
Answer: 45 µA
